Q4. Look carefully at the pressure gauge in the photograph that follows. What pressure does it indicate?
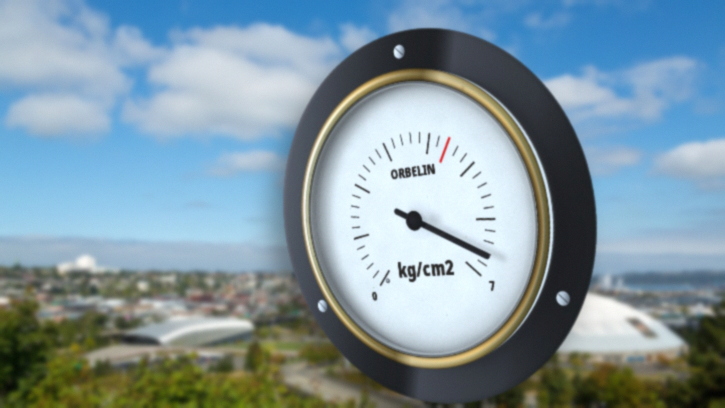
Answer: 6.6 kg/cm²
